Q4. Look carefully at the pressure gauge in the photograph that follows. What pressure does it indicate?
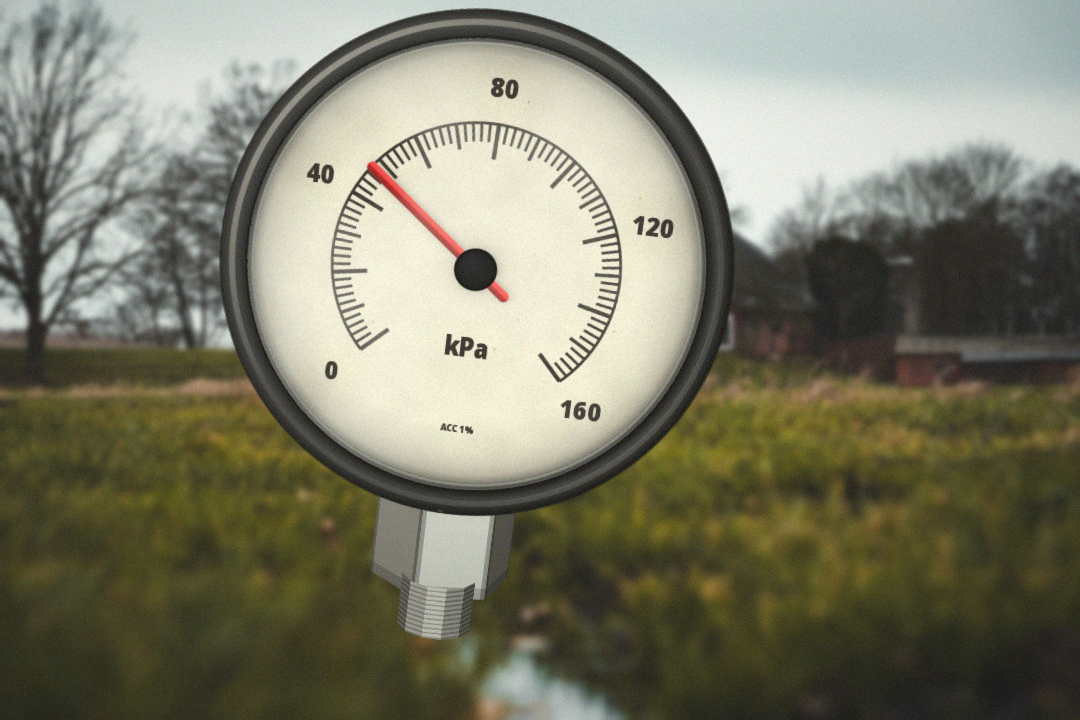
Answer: 48 kPa
